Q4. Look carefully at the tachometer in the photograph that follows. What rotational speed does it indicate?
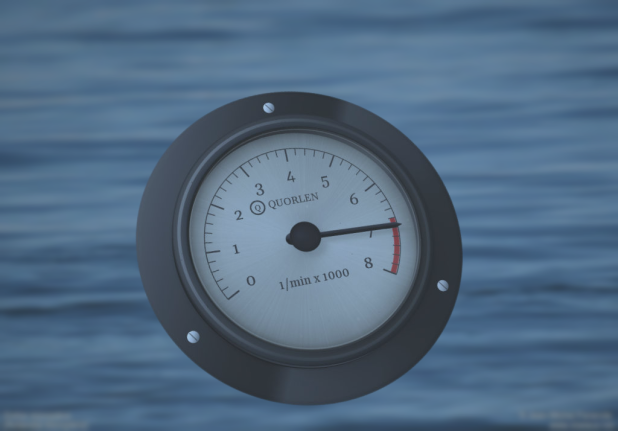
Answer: 7000 rpm
